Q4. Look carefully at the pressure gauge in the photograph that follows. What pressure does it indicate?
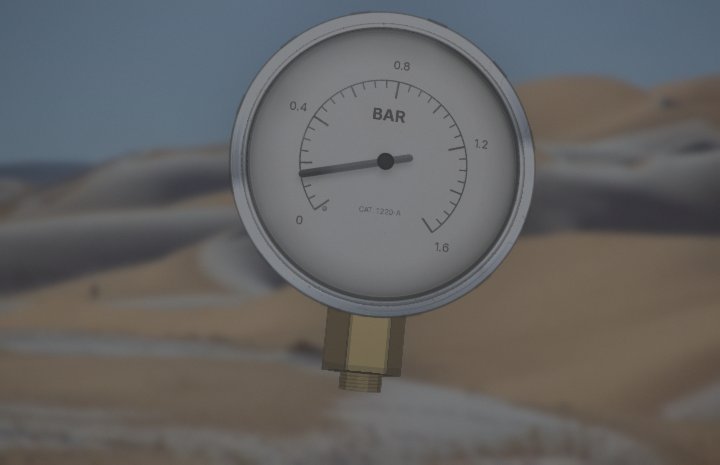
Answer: 0.15 bar
